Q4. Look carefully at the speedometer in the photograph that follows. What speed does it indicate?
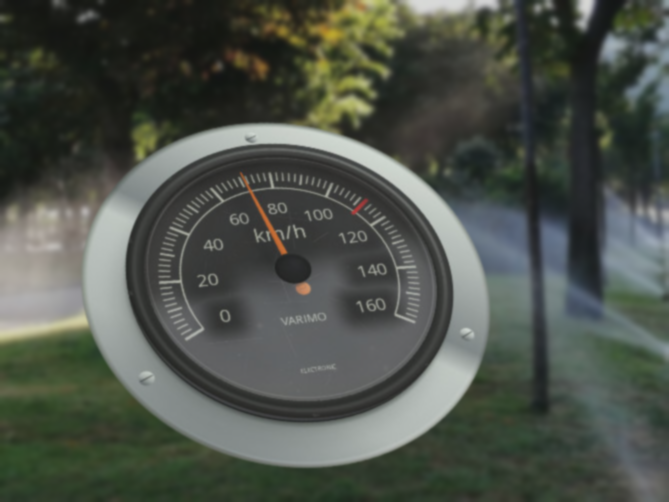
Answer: 70 km/h
